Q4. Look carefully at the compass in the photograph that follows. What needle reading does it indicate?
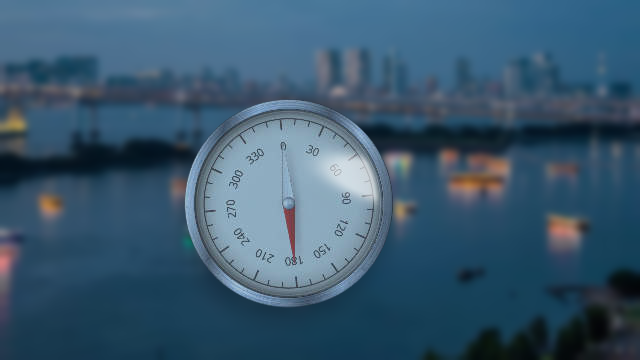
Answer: 180 °
